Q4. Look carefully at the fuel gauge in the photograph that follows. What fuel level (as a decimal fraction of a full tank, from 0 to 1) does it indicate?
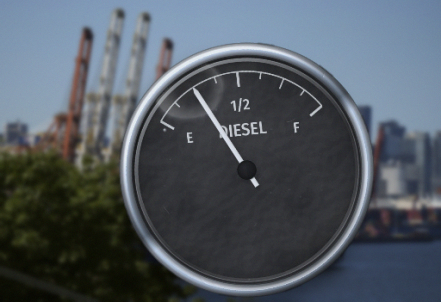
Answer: 0.25
